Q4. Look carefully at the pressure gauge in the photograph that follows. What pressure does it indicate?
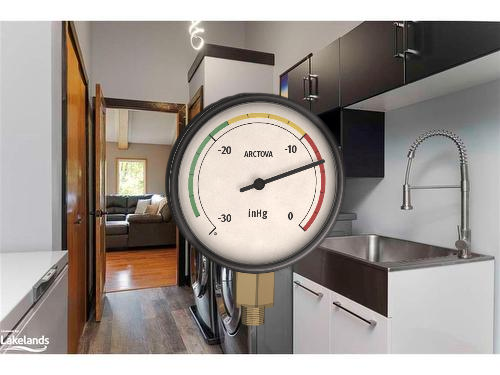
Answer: -7 inHg
